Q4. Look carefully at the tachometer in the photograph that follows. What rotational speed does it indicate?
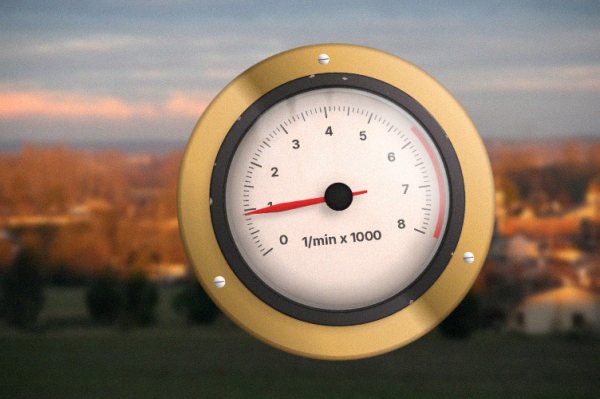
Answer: 900 rpm
